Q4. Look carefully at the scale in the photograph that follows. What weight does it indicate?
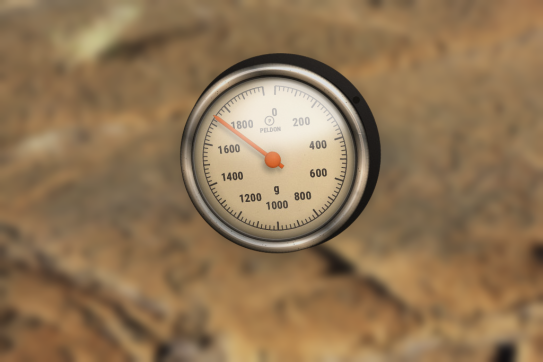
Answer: 1740 g
